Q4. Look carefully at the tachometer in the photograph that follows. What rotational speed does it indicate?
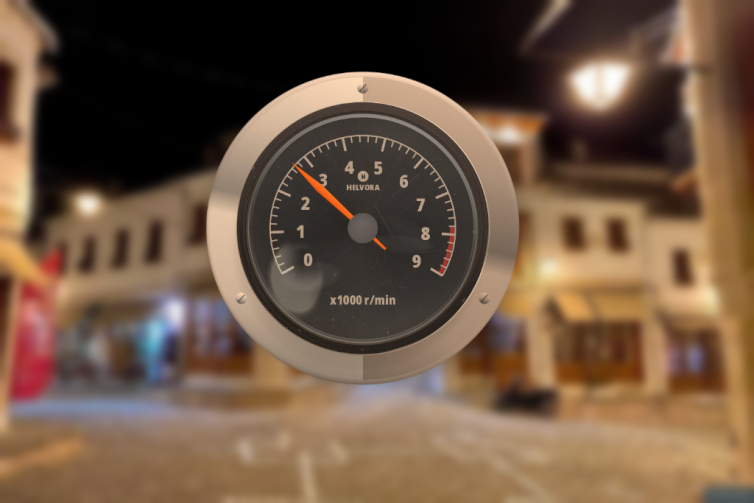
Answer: 2700 rpm
